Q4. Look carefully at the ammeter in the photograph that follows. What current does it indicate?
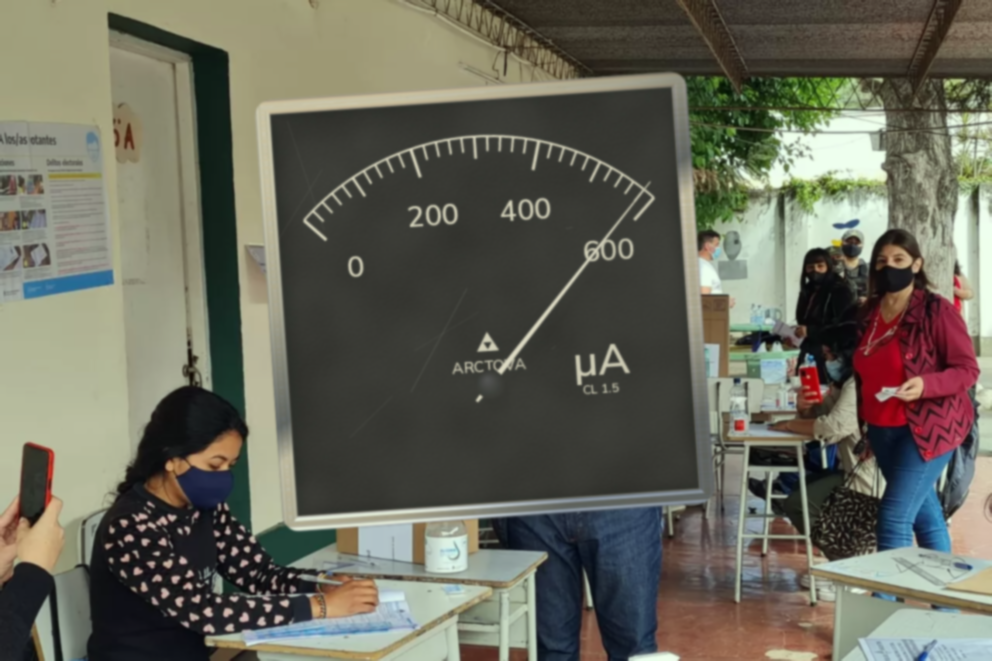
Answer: 580 µA
